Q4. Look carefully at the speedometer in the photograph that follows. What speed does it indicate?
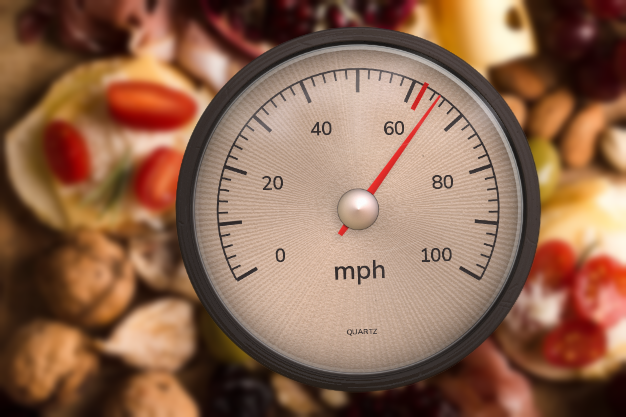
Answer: 65 mph
